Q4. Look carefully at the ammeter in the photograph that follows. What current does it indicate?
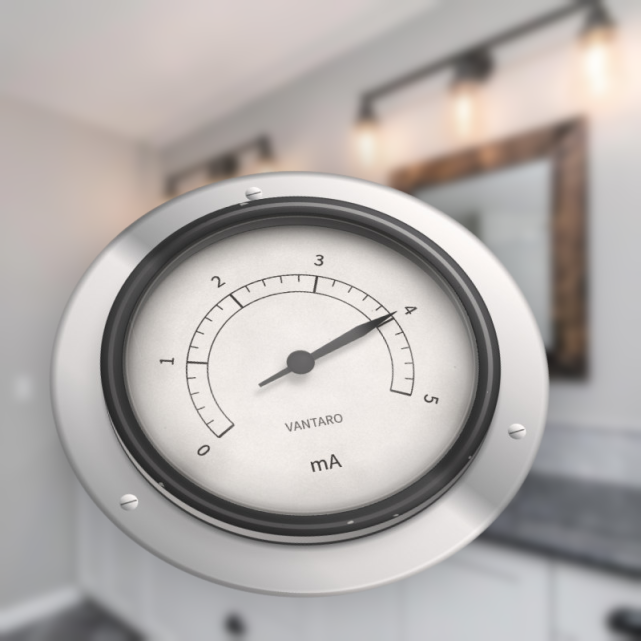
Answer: 4 mA
